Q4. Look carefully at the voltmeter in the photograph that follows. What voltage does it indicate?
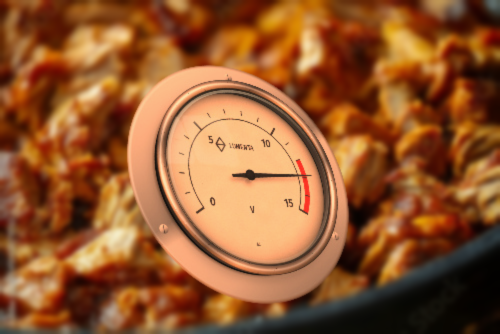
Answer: 13 V
